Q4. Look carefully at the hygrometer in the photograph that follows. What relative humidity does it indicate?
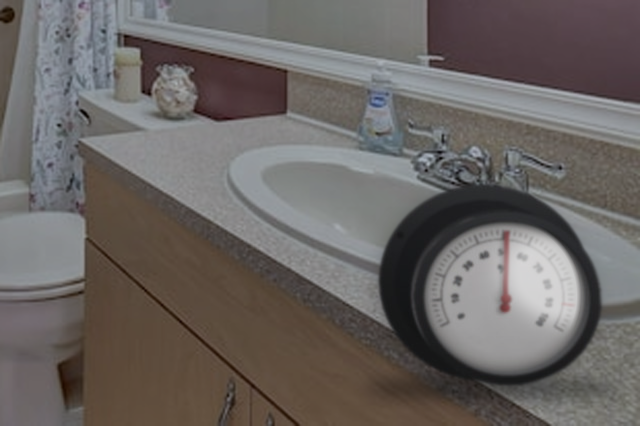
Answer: 50 %
